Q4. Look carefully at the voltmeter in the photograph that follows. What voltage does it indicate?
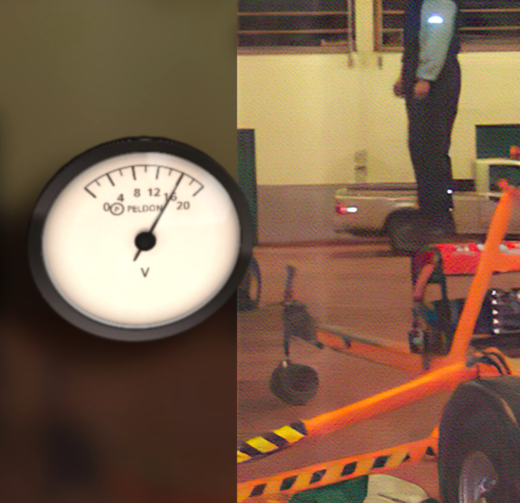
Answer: 16 V
